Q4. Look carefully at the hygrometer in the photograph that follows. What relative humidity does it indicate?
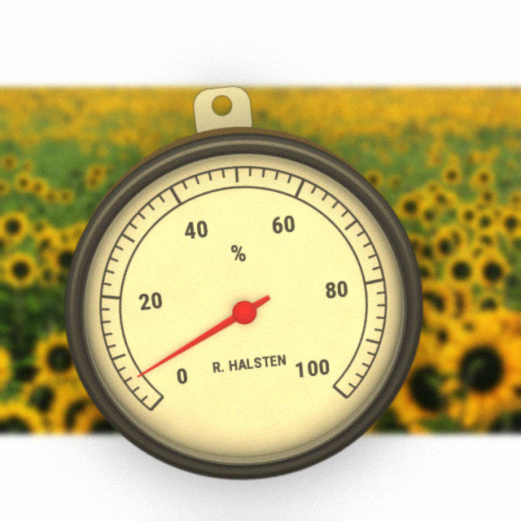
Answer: 6 %
